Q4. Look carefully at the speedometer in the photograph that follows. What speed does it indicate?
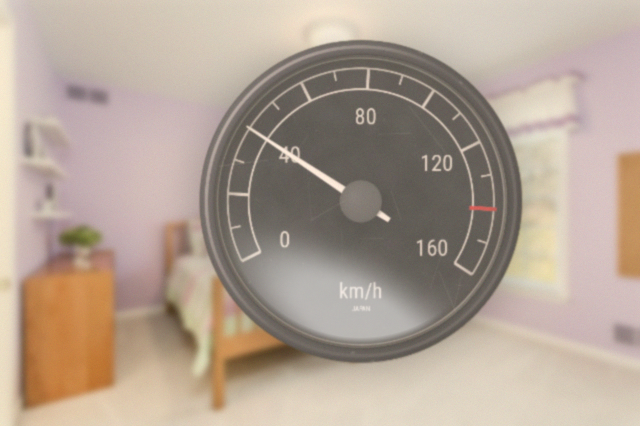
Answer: 40 km/h
